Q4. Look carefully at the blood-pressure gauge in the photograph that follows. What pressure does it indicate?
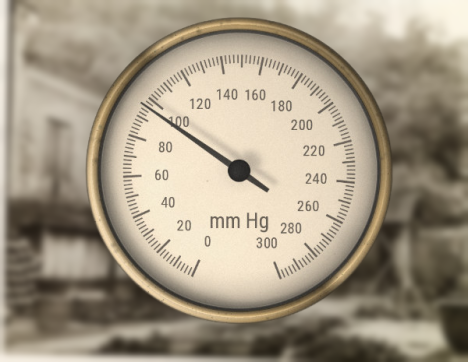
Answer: 96 mmHg
